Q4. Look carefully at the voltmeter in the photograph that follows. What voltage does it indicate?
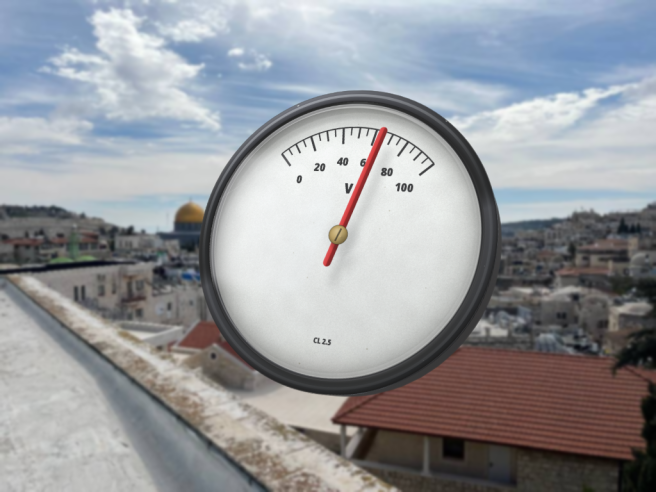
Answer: 65 V
